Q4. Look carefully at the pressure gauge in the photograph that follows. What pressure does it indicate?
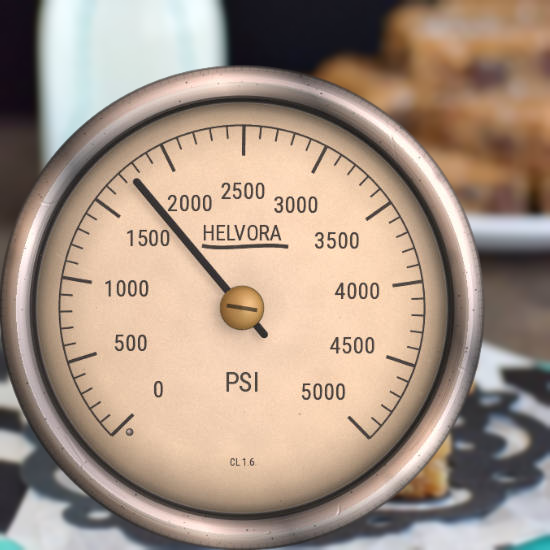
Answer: 1750 psi
